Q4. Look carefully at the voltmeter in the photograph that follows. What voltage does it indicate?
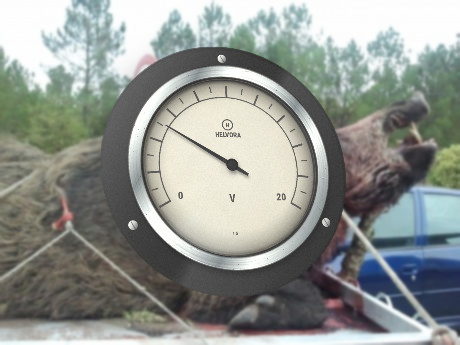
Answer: 5 V
